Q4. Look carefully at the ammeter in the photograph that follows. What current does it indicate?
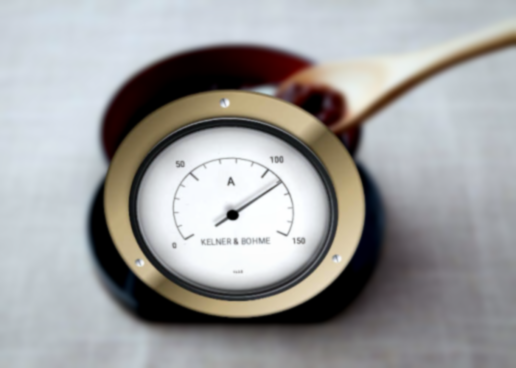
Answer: 110 A
